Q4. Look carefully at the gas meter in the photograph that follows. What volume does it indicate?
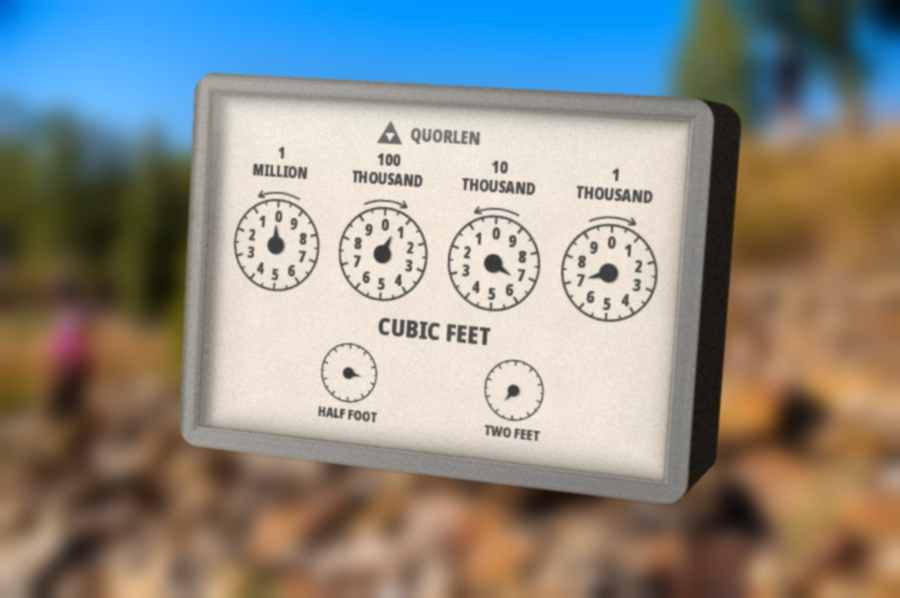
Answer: 6700 ft³
